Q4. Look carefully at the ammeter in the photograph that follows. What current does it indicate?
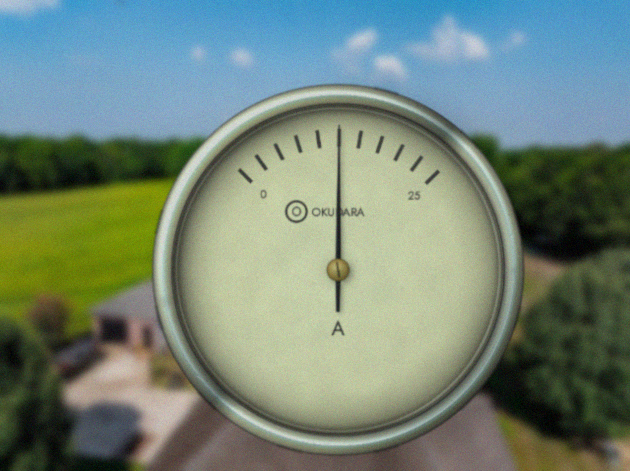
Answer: 12.5 A
